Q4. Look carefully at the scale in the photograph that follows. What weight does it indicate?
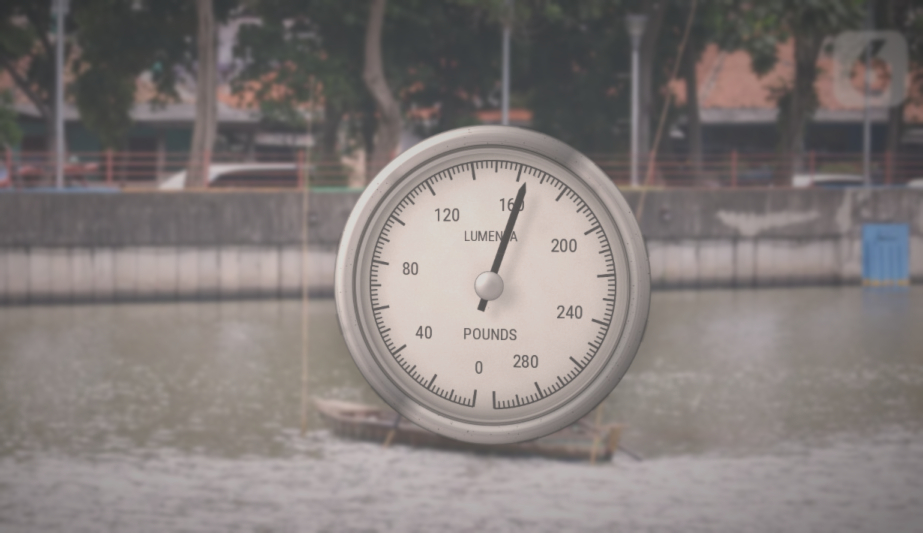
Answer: 164 lb
